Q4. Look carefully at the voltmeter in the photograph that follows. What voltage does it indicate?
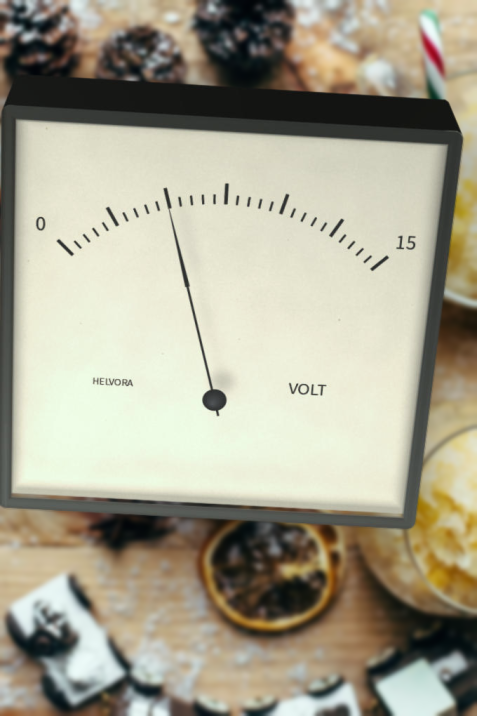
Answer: 5 V
